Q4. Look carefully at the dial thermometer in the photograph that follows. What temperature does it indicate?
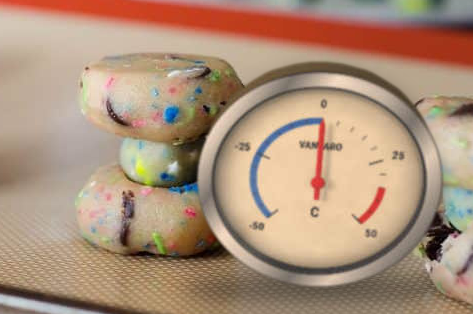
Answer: 0 °C
